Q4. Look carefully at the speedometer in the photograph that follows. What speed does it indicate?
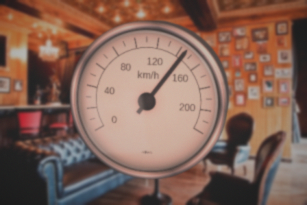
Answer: 145 km/h
